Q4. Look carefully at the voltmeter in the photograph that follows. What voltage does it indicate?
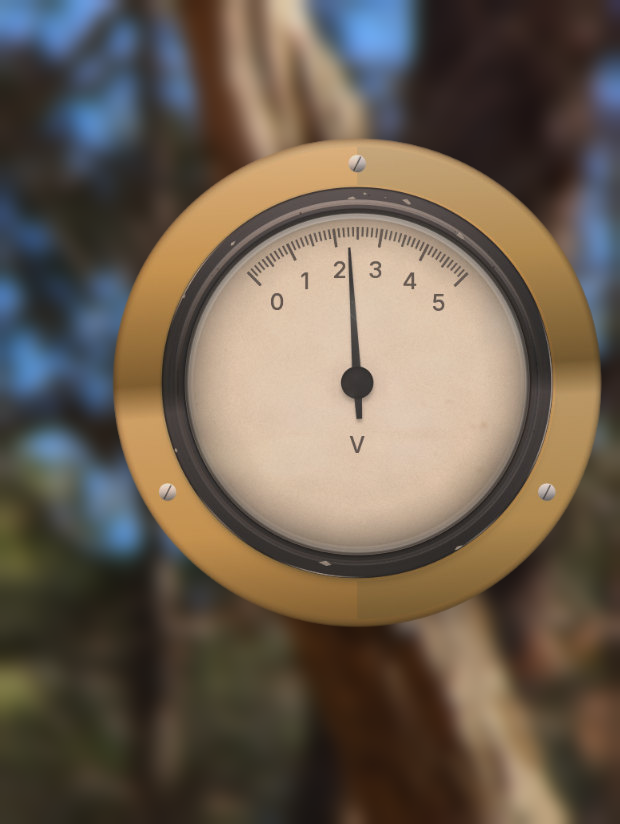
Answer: 2.3 V
